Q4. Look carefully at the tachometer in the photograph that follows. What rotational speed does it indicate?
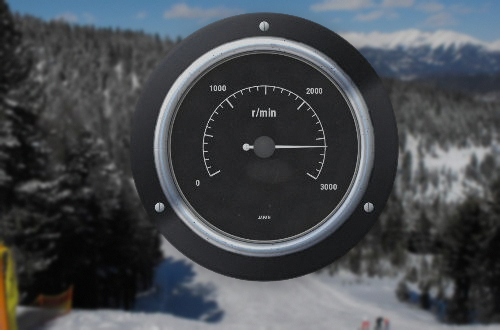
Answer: 2600 rpm
